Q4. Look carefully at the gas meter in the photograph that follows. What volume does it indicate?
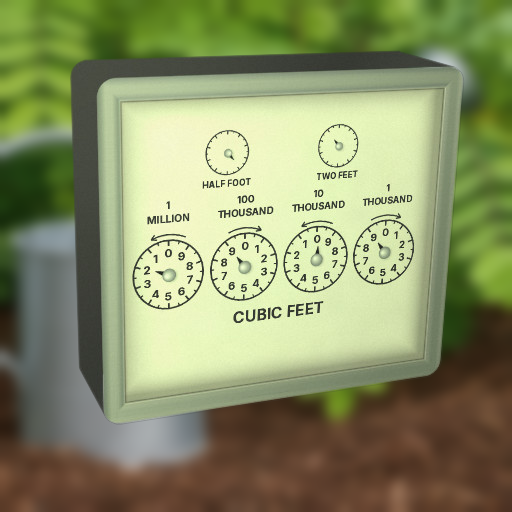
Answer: 189900 ft³
